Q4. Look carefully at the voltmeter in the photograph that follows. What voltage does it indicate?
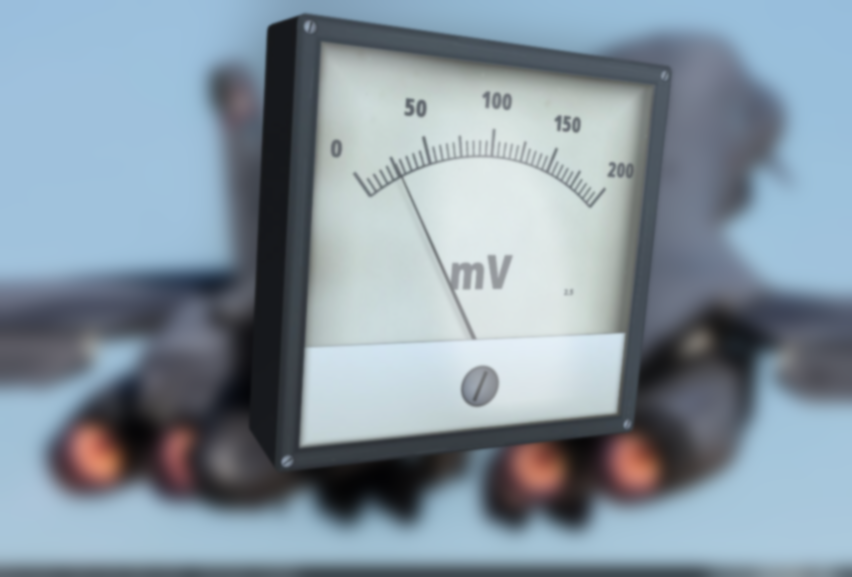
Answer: 25 mV
